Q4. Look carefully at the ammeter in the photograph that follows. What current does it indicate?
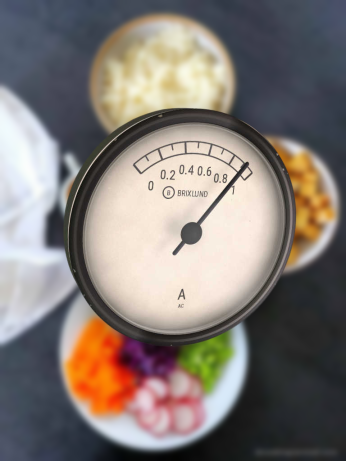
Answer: 0.9 A
